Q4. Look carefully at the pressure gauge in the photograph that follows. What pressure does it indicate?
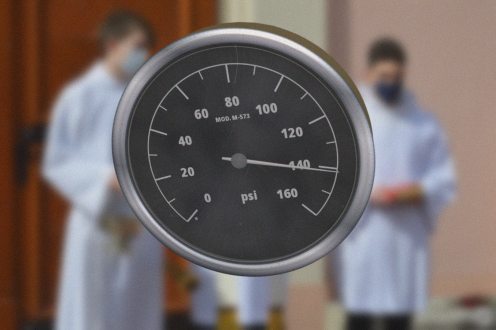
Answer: 140 psi
